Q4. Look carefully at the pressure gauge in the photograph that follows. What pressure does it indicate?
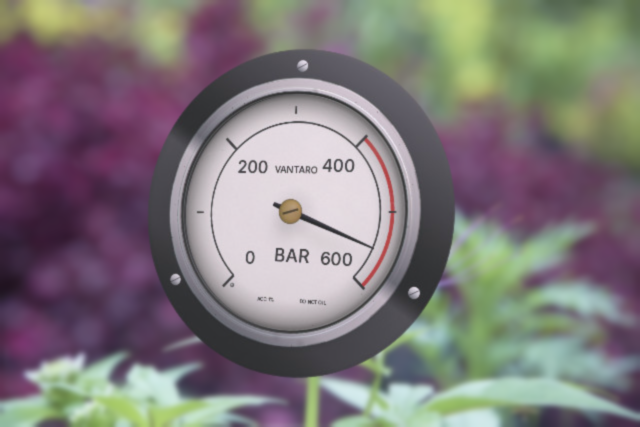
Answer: 550 bar
